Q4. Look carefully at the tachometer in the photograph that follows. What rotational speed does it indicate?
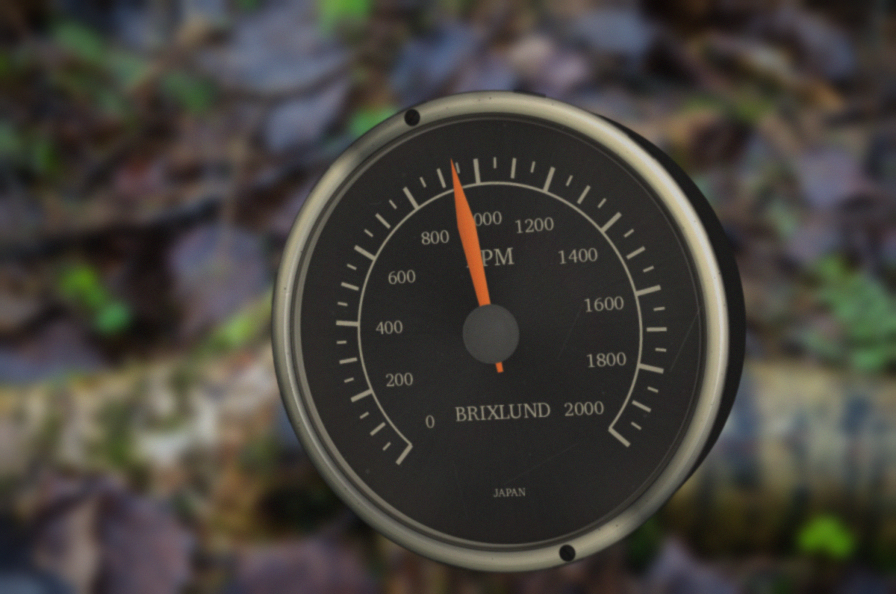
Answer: 950 rpm
